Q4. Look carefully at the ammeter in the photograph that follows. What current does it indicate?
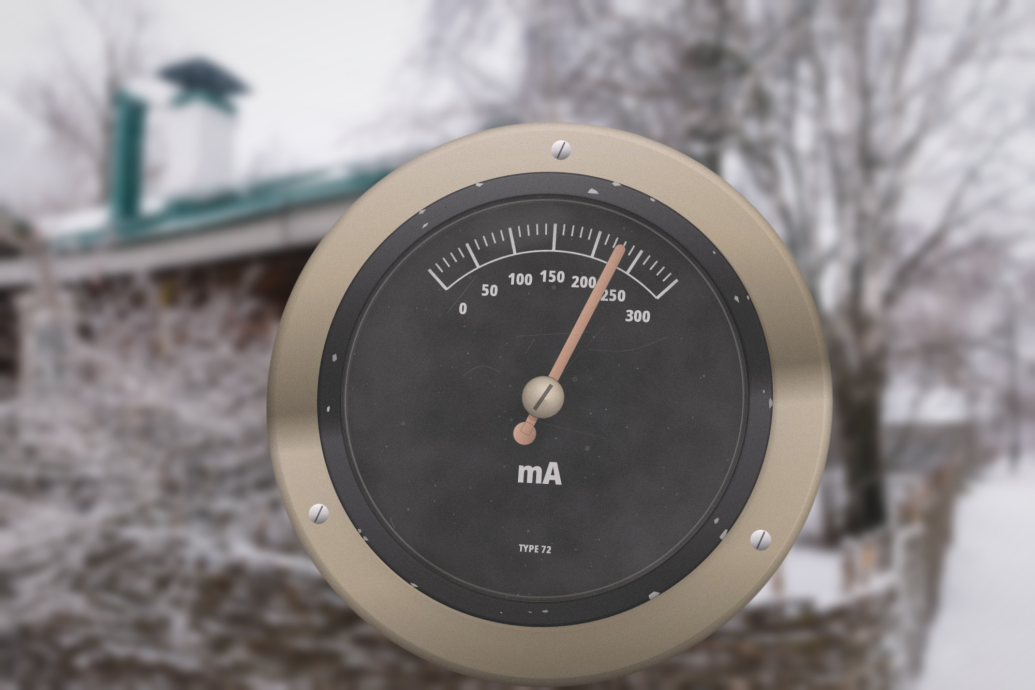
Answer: 230 mA
